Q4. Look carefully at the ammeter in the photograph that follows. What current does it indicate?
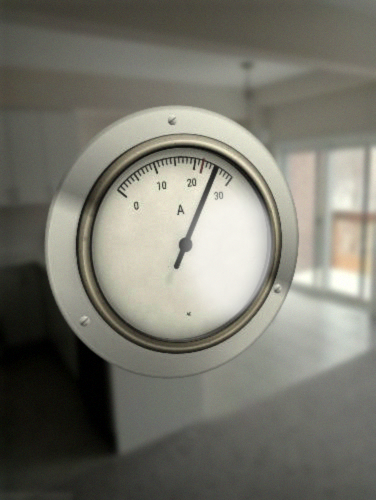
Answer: 25 A
